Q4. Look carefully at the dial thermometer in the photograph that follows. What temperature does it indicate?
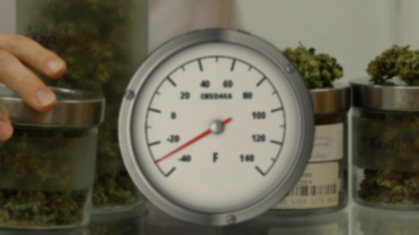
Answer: -30 °F
